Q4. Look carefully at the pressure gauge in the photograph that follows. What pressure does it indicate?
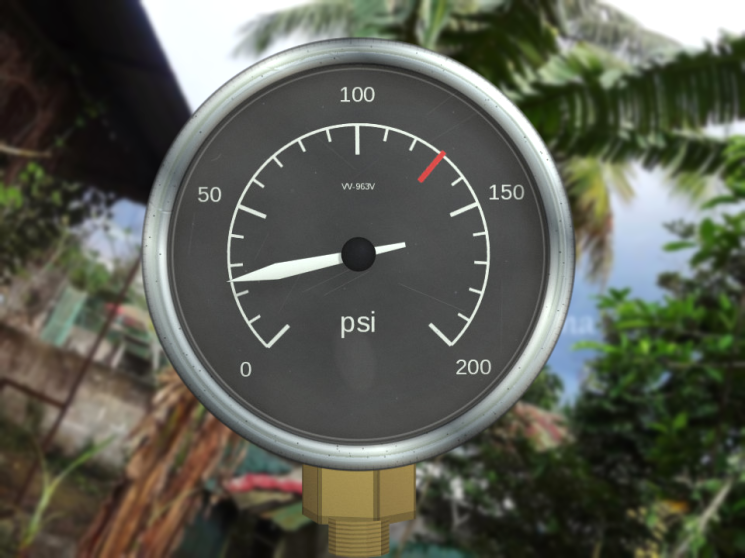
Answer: 25 psi
